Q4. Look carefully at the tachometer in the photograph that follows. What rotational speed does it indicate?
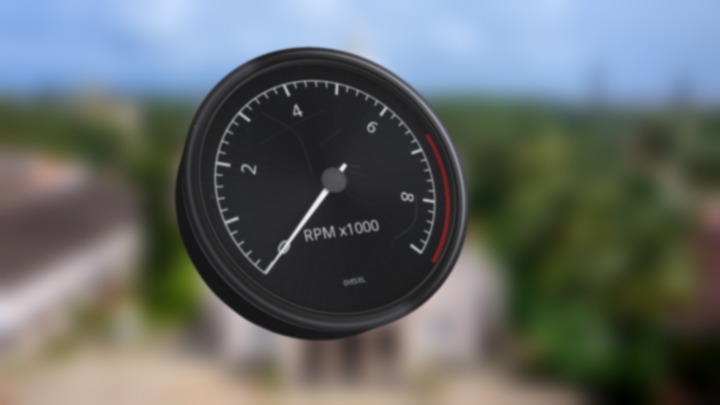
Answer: 0 rpm
